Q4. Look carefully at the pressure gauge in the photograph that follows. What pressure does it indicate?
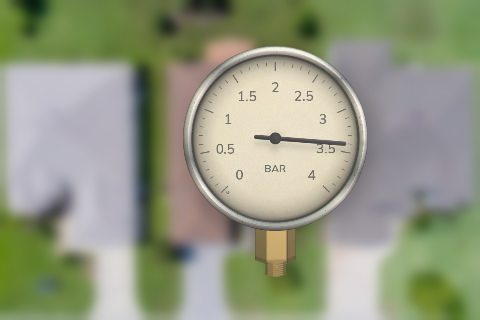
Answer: 3.4 bar
